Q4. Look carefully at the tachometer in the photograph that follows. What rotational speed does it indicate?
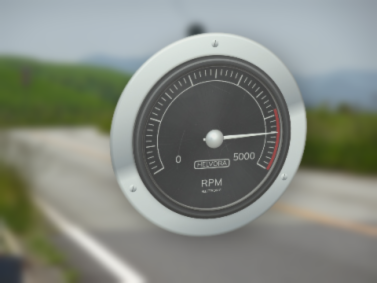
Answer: 4300 rpm
